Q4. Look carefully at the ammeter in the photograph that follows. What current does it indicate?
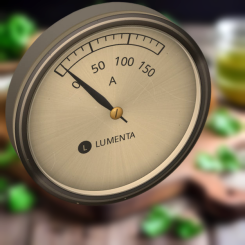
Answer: 10 A
